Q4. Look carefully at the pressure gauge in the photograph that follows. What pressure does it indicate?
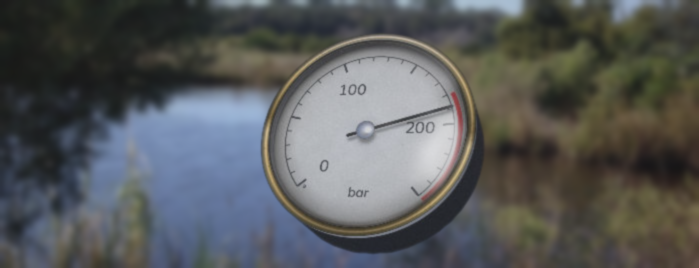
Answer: 190 bar
